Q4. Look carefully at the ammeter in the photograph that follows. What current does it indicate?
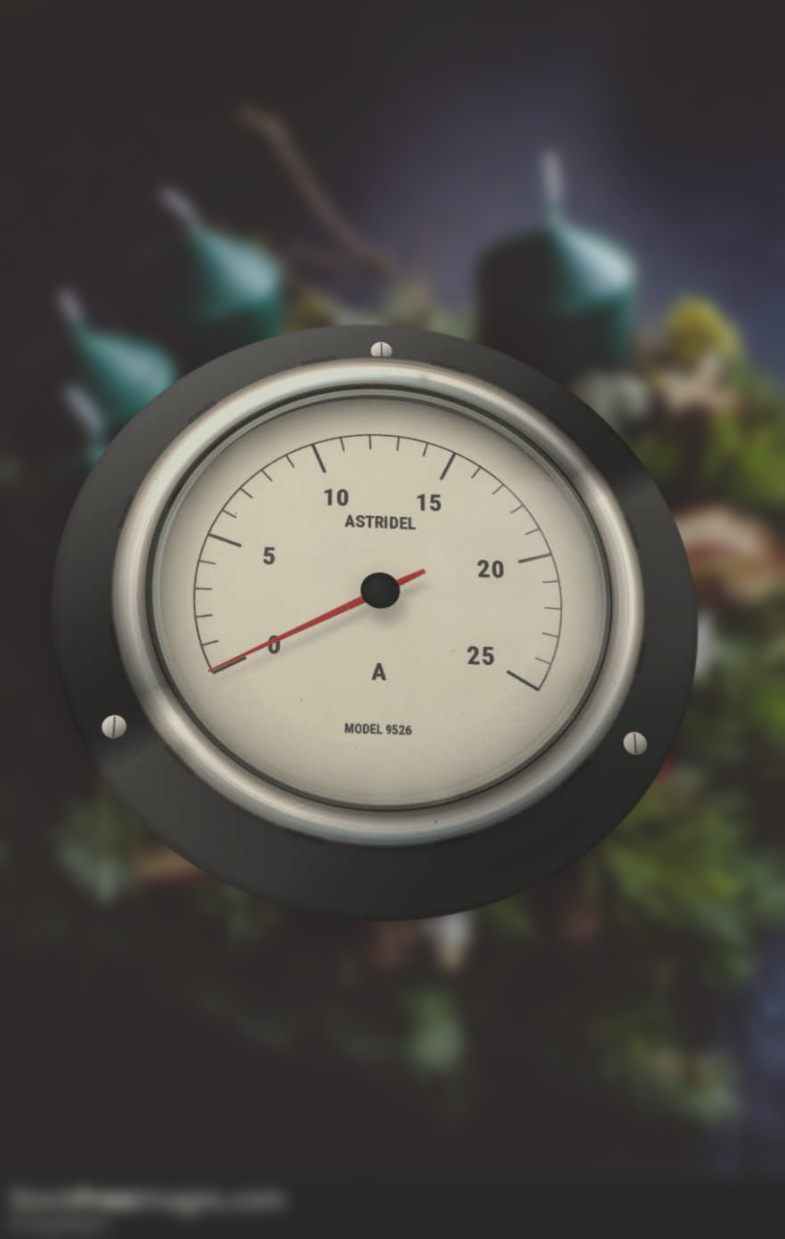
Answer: 0 A
